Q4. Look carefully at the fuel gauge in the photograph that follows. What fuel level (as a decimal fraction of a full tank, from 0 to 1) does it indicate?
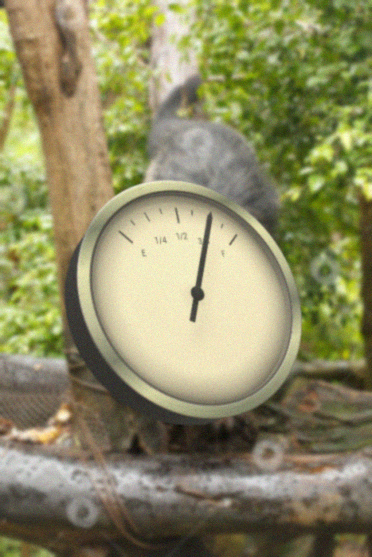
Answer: 0.75
